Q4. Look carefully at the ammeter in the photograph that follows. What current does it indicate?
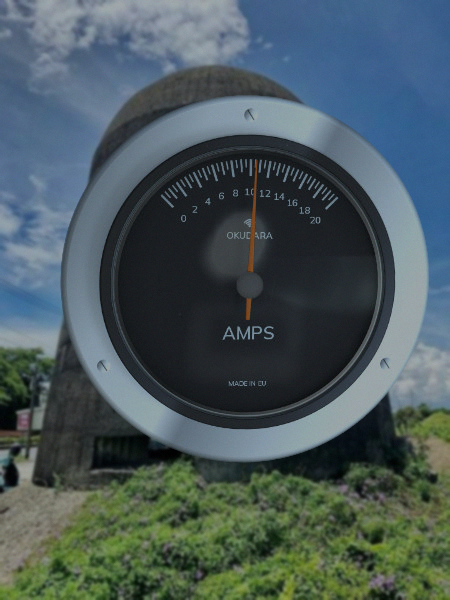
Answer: 10.5 A
